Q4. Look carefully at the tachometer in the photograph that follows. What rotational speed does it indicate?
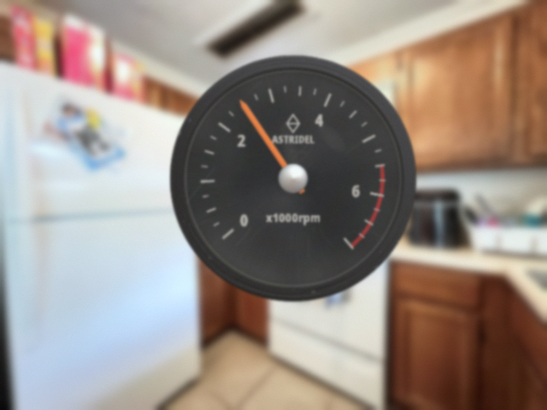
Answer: 2500 rpm
